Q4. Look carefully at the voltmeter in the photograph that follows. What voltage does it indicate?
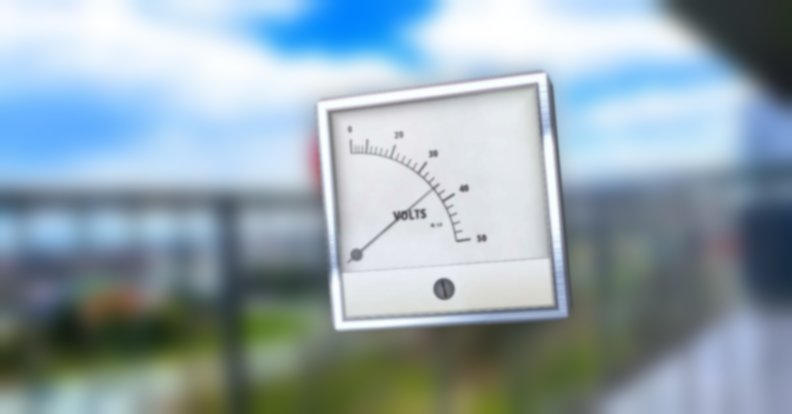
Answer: 36 V
